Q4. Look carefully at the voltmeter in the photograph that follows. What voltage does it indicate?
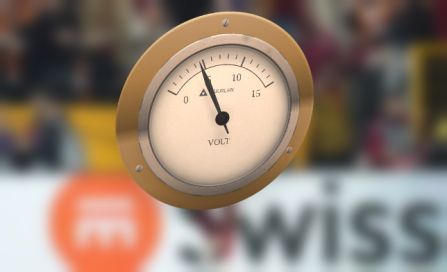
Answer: 4.5 V
